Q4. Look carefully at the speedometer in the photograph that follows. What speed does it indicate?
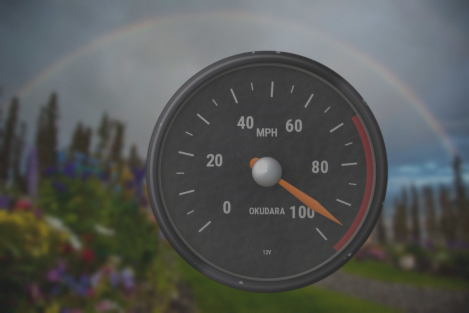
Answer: 95 mph
